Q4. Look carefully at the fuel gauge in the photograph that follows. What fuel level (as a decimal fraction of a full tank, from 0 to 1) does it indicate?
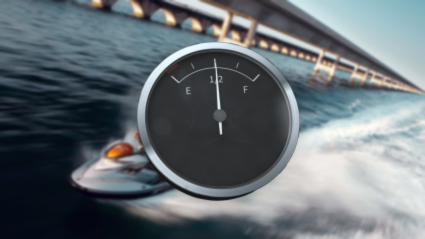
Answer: 0.5
